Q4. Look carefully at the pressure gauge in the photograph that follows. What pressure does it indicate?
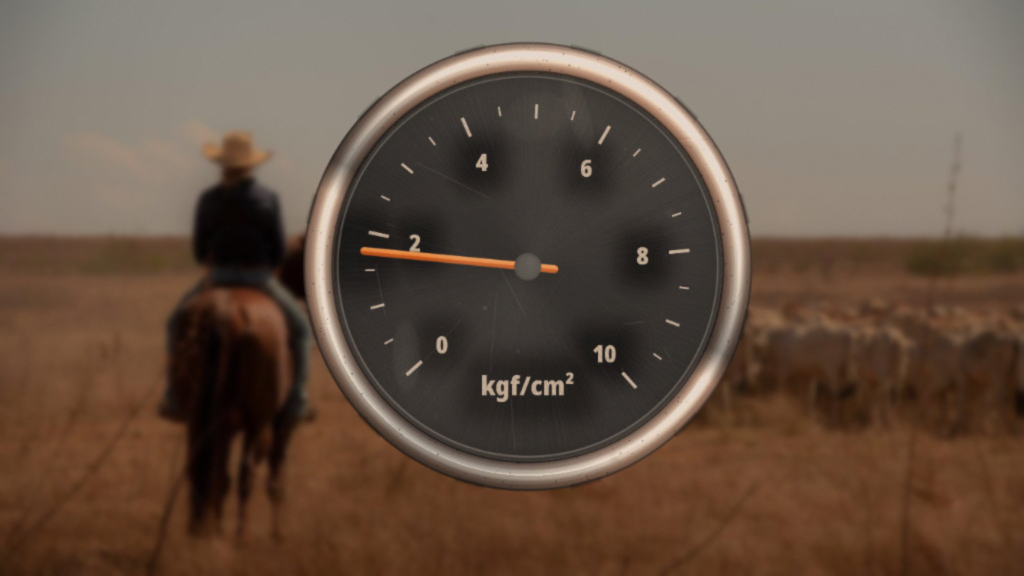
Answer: 1.75 kg/cm²
